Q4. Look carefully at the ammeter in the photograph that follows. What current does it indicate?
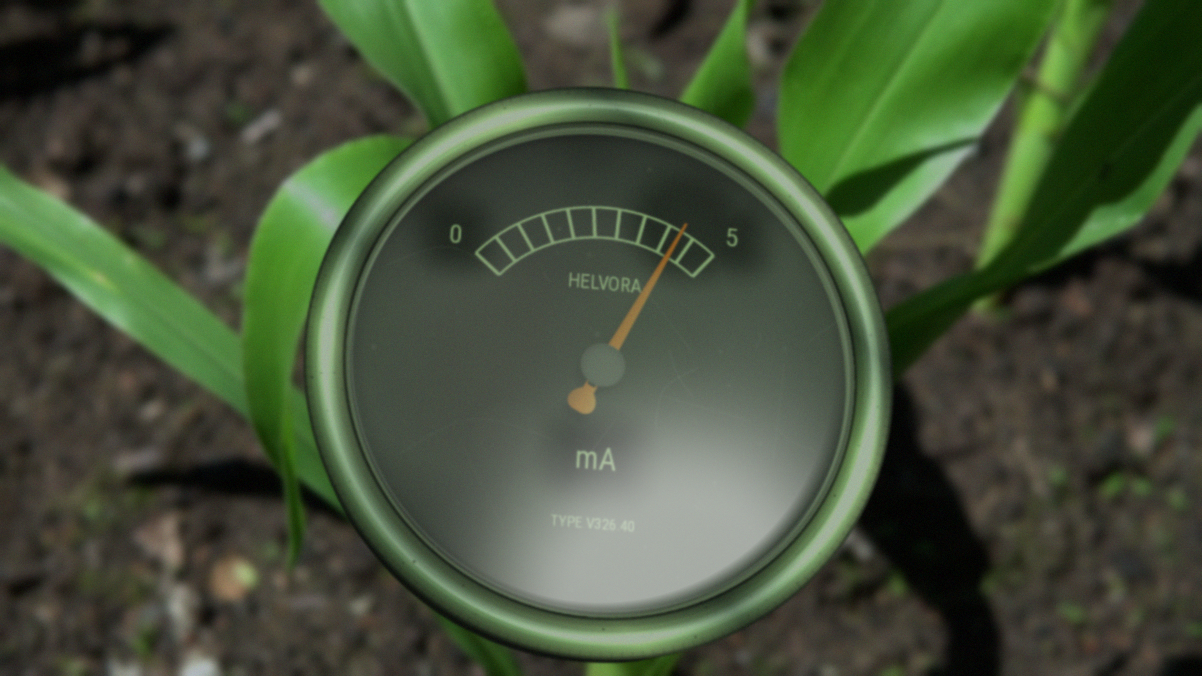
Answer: 4.25 mA
